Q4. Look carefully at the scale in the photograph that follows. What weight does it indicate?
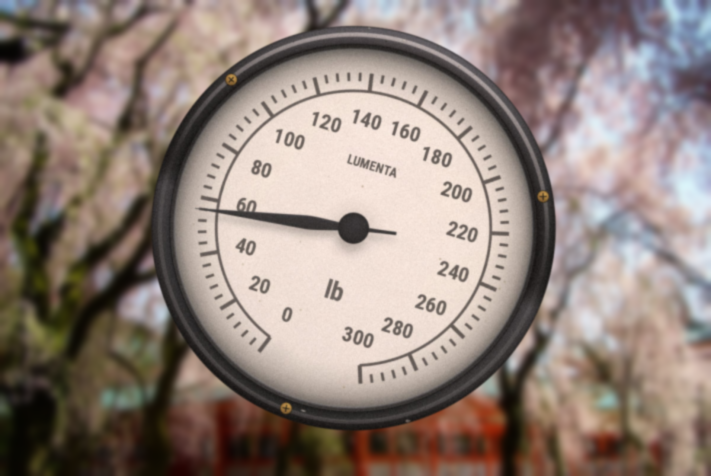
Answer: 56 lb
